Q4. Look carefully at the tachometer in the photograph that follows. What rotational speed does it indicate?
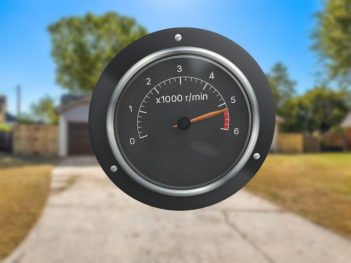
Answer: 5200 rpm
